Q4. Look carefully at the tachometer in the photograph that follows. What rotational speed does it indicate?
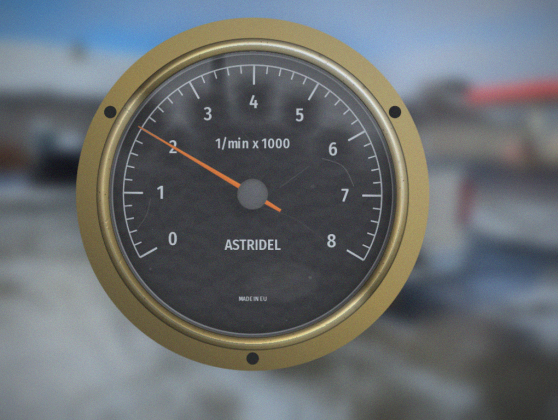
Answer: 2000 rpm
